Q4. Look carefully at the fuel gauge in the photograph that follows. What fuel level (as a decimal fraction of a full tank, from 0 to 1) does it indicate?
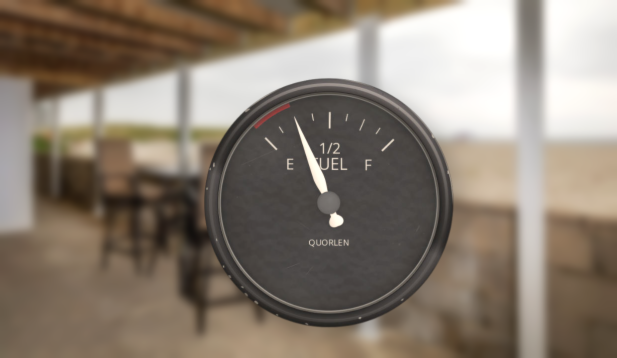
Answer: 0.25
